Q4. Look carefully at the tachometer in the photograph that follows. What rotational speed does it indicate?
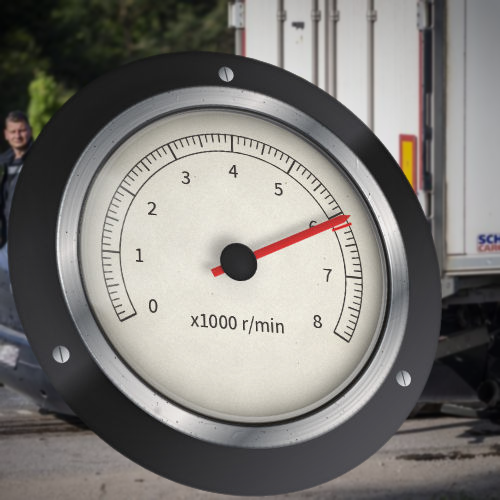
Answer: 6100 rpm
